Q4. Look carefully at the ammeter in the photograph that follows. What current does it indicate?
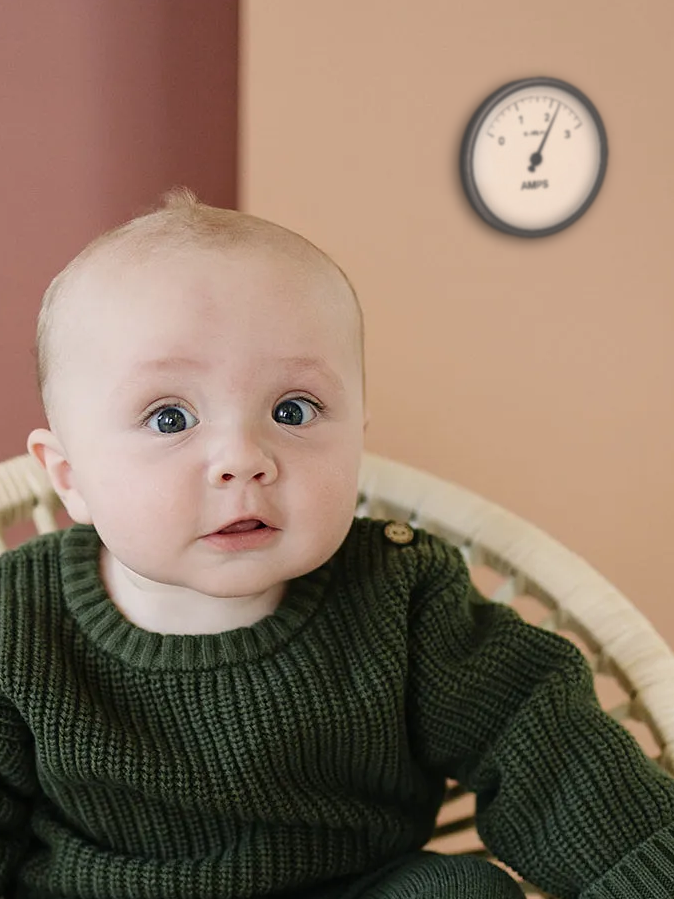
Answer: 2.2 A
